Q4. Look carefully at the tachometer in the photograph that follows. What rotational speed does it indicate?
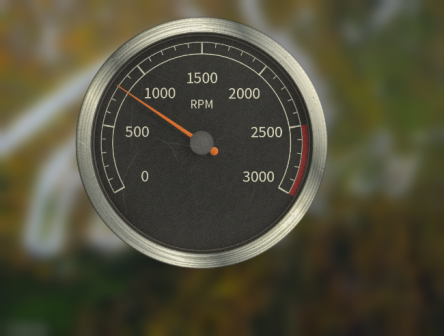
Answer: 800 rpm
